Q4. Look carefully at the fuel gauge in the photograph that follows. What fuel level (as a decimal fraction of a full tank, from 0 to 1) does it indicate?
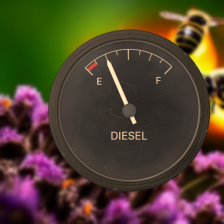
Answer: 0.25
